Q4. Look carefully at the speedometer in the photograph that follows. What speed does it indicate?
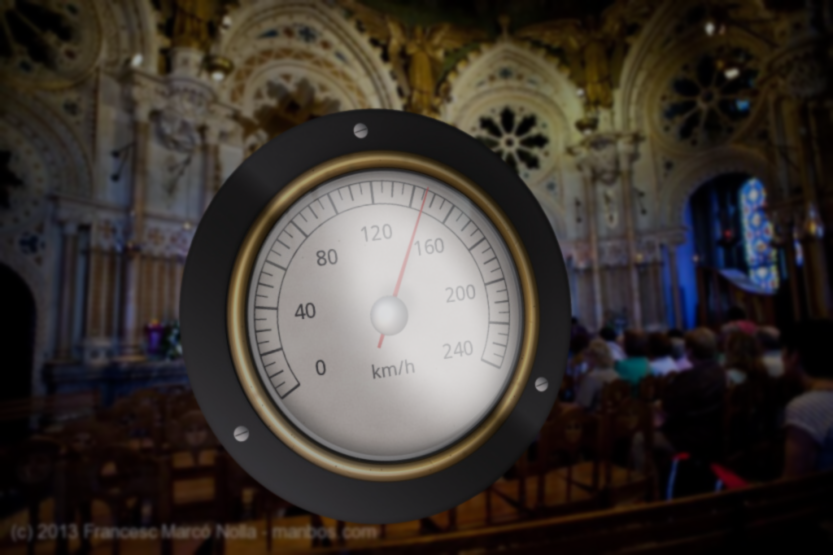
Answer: 145 km/h
